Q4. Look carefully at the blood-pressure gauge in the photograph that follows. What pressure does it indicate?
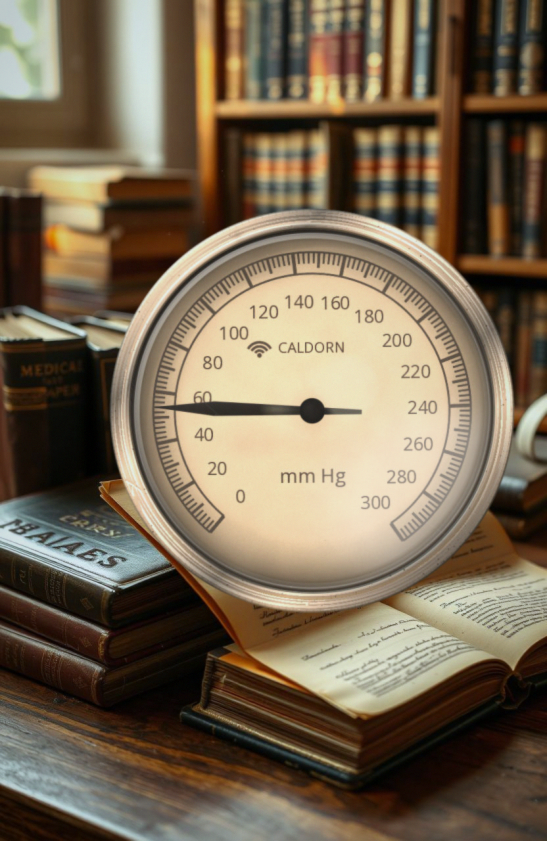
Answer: 54 mmHg
